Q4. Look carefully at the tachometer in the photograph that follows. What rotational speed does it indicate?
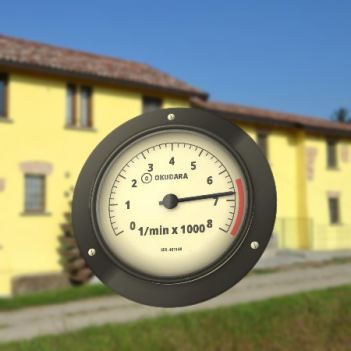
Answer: 6800 rpm
